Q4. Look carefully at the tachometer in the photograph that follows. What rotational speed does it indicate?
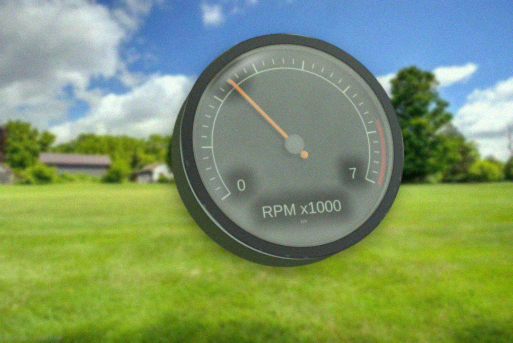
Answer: 2400 rpm
